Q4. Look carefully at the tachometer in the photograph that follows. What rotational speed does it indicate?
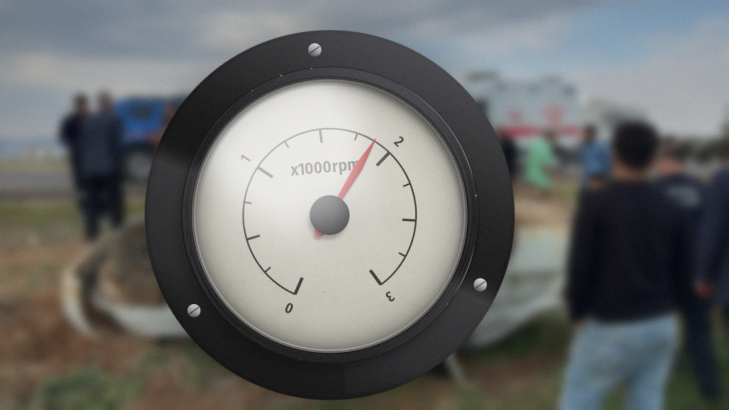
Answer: 1875 rpm
